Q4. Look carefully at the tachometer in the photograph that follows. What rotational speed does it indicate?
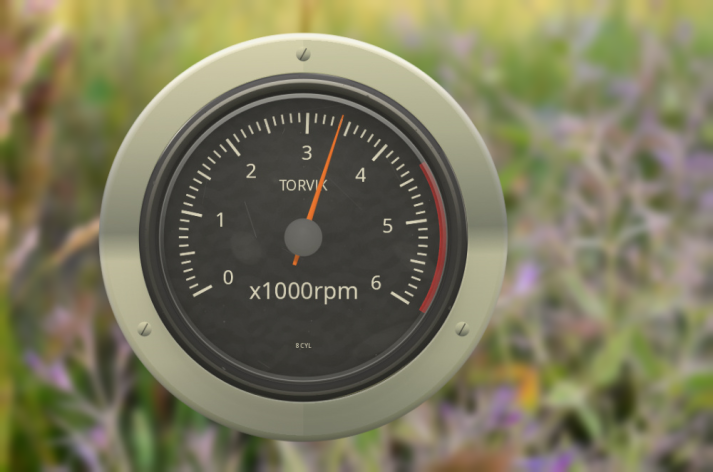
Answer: 3400 rpm
